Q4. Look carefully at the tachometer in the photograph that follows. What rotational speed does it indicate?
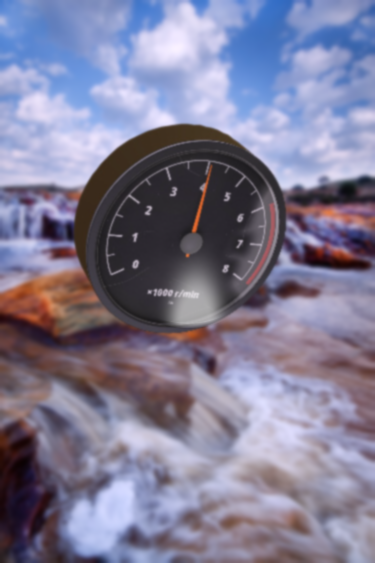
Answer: 4000 rpm
